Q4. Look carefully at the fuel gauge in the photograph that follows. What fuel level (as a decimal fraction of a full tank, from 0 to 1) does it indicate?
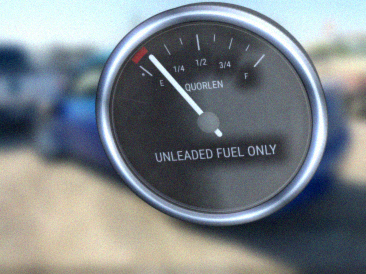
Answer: 0.125
